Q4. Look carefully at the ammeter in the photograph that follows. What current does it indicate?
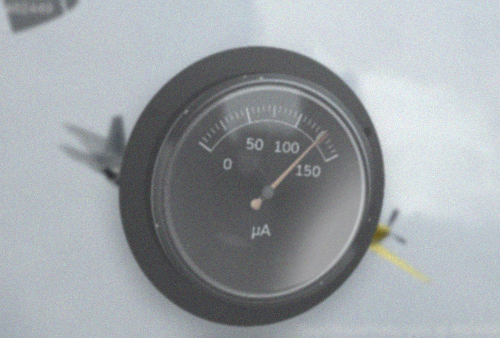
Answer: 125 µA
